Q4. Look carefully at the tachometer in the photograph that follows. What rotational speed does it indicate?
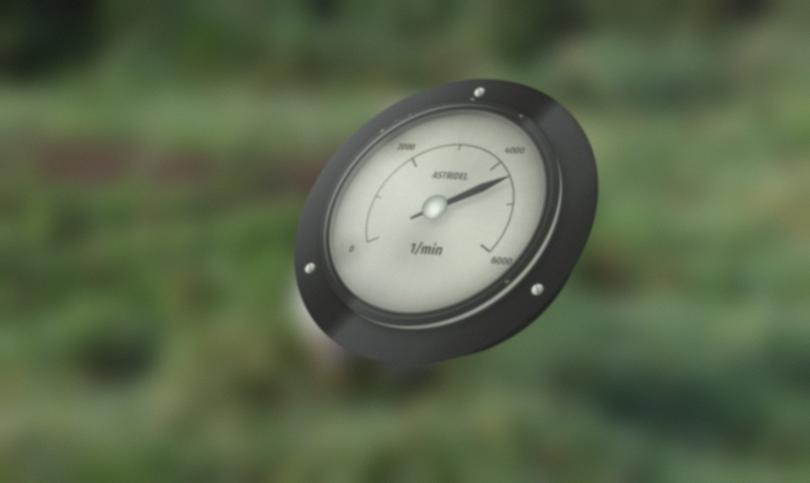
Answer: 4500 rpm
